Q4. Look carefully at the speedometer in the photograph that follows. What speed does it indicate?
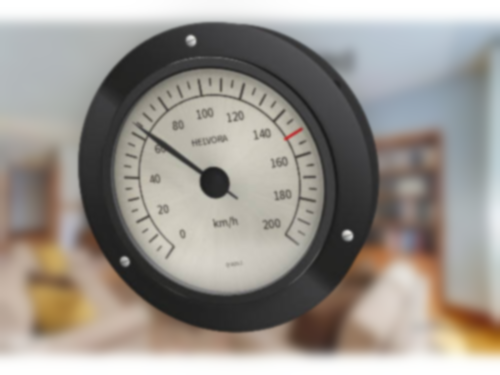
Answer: 65 km/h
